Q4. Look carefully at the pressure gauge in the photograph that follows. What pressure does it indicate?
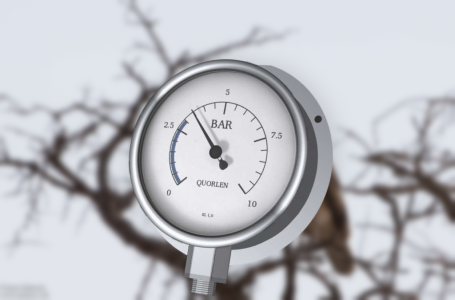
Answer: 3.5 bar
